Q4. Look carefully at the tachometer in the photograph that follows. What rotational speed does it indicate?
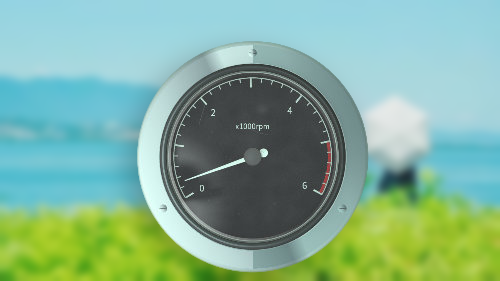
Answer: 300 rpm
